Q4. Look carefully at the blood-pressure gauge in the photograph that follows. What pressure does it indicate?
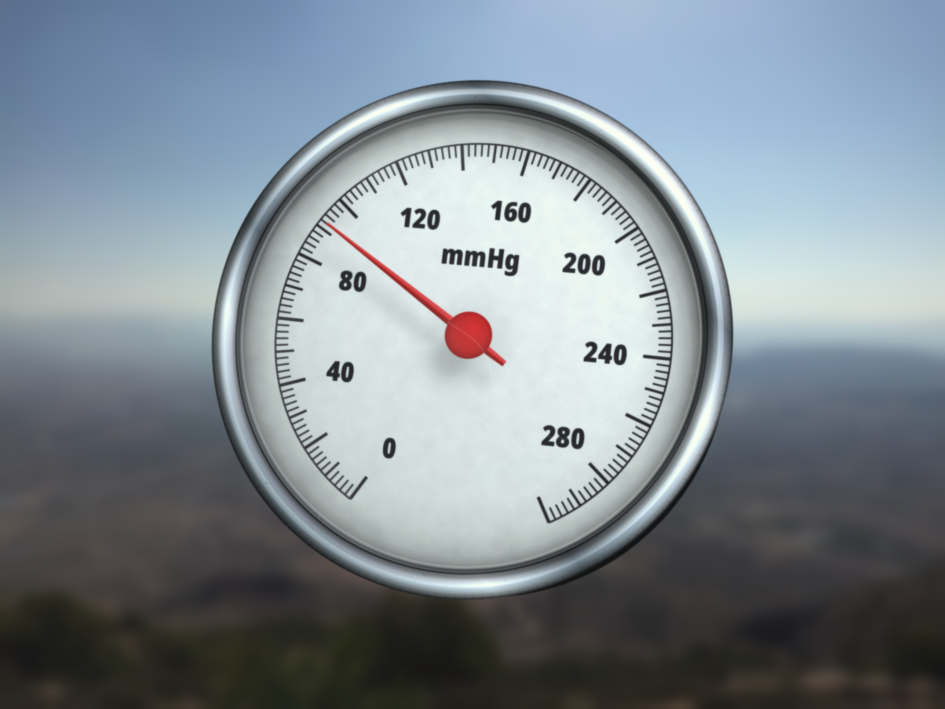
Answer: 92 mmHg
